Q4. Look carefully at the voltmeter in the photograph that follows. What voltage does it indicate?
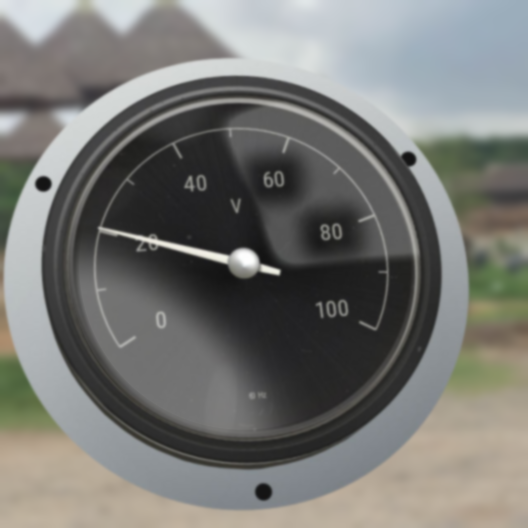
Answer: 20 V
